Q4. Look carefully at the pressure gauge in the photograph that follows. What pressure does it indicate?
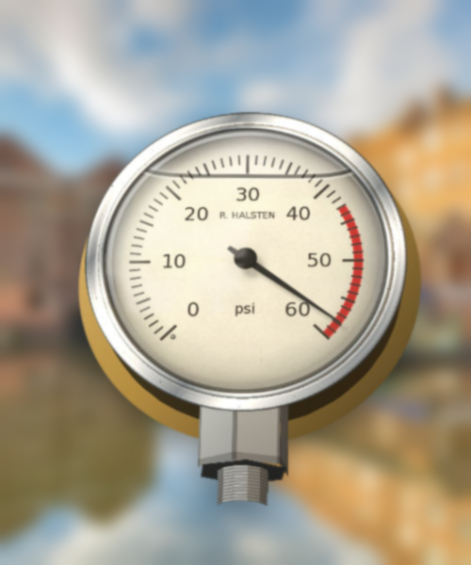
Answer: 58 psi
